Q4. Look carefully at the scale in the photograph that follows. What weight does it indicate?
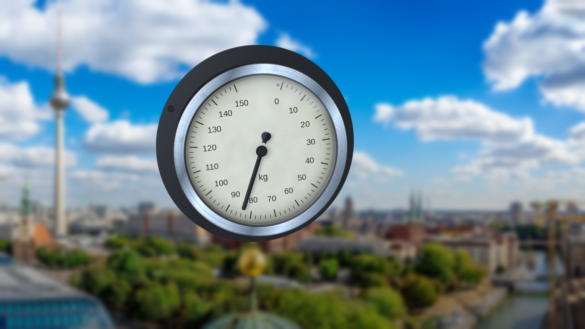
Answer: 84 kg
